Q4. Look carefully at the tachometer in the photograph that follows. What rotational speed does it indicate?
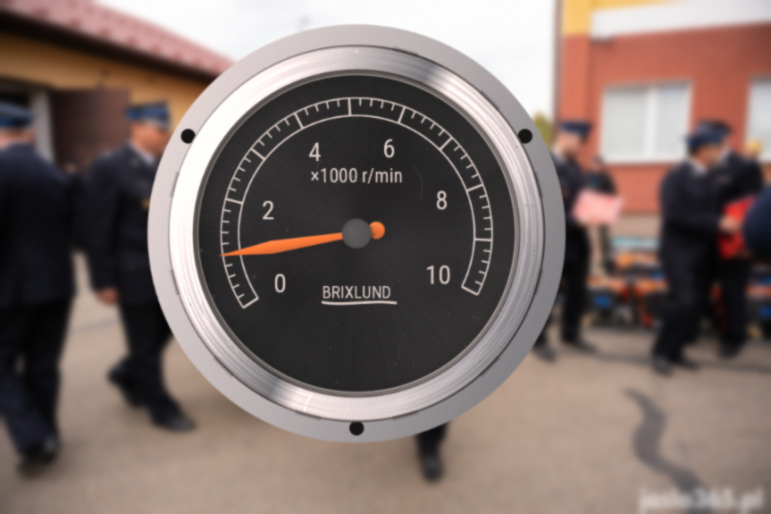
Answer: 1000 rpm
